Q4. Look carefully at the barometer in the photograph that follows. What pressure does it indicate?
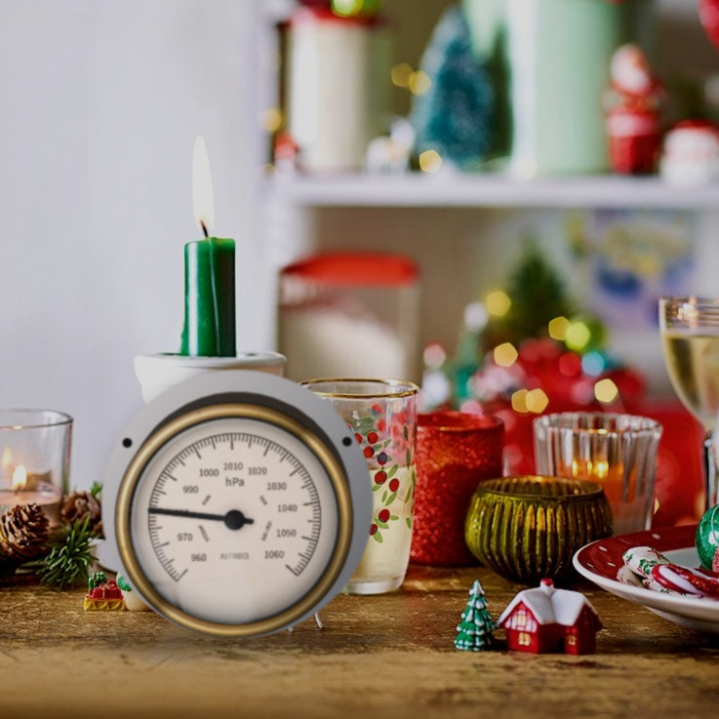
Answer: 980 hPa
